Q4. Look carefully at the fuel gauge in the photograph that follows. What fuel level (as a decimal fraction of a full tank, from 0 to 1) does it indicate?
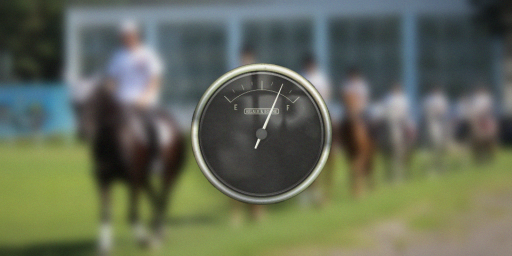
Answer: 0.75
